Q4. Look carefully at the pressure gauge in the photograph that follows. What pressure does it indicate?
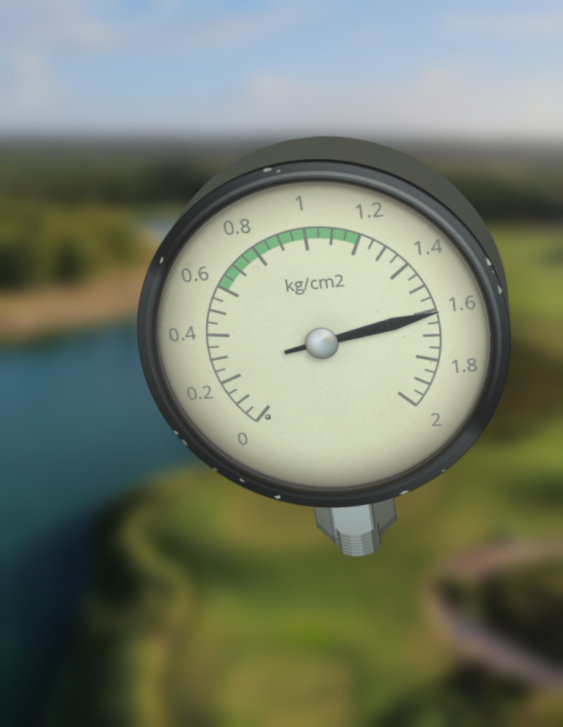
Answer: 1.6 kg/cm²
